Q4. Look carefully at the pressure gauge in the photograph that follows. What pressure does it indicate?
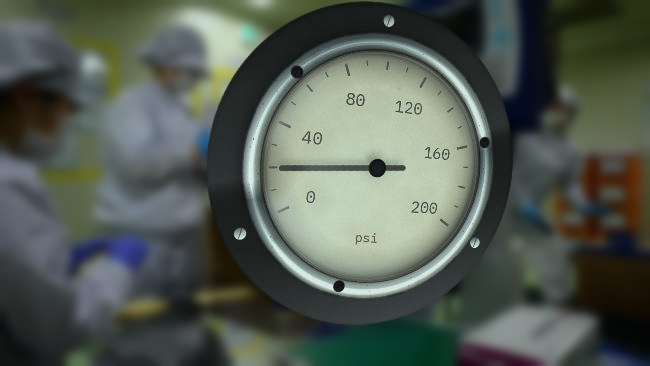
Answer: 20 psi
